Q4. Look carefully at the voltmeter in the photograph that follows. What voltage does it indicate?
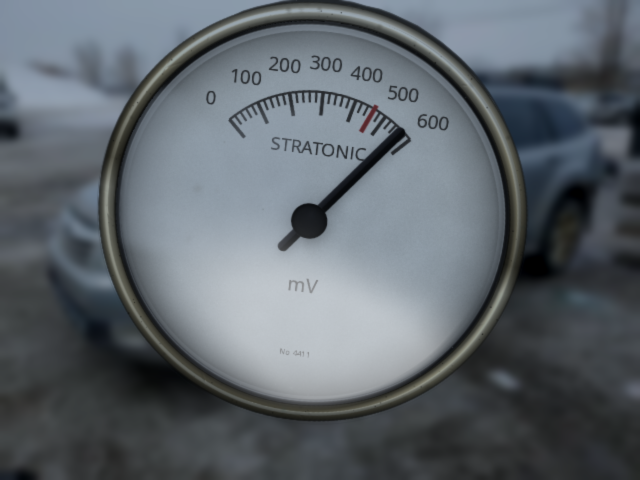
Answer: 560 mV
